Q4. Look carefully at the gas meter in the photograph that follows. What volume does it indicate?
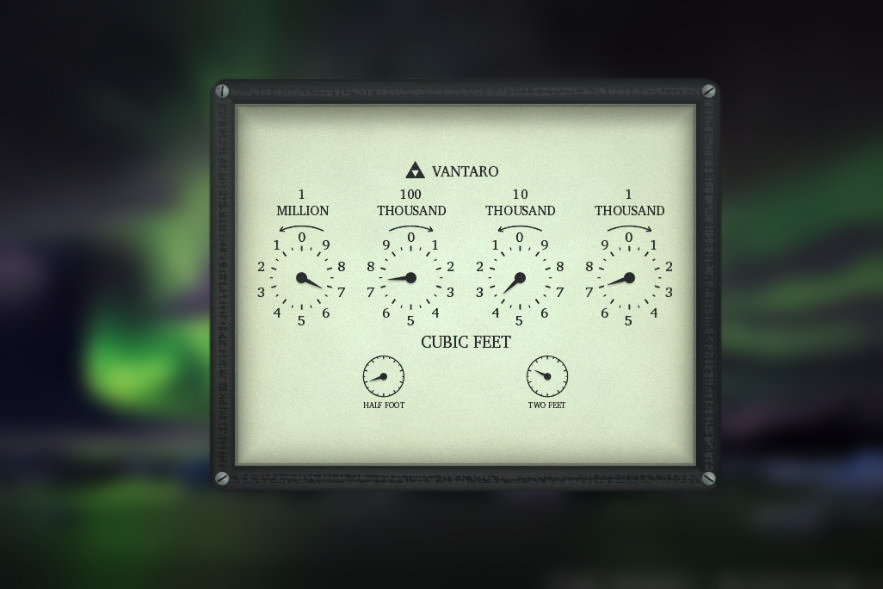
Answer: 673700 ft³
